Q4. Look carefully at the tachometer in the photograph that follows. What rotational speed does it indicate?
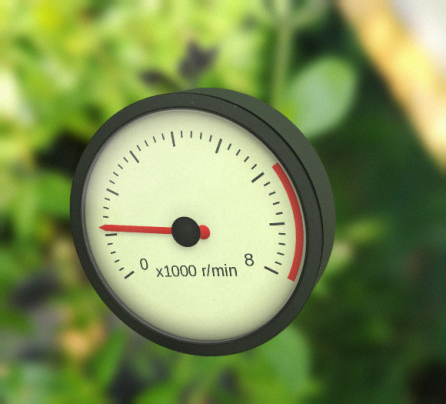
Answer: 1200 rpm
